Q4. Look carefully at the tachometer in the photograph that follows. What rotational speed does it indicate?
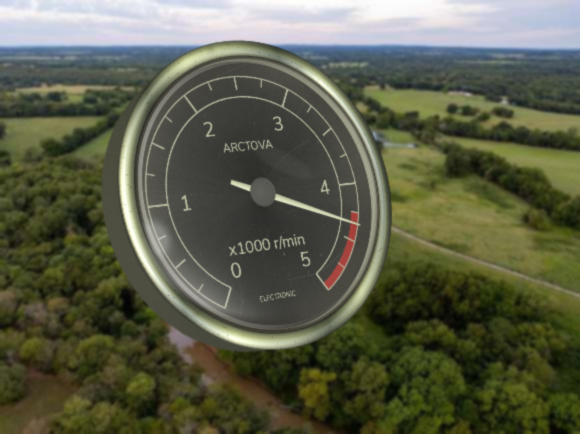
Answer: 4375 rpm
